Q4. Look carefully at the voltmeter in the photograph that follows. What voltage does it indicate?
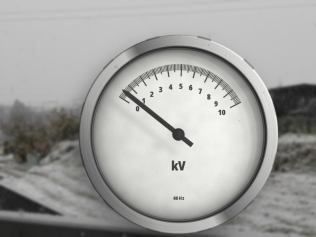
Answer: 0.5 kV
